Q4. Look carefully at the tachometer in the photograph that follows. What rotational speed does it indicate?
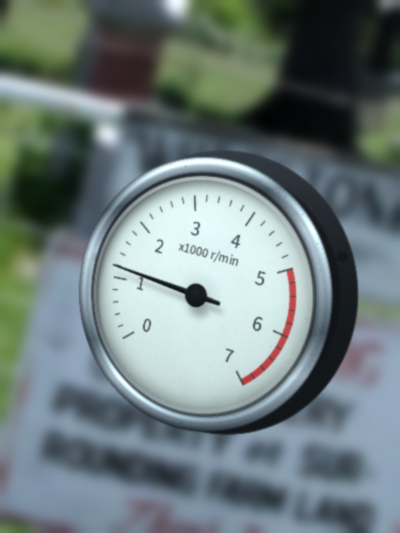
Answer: 1200 rpm
